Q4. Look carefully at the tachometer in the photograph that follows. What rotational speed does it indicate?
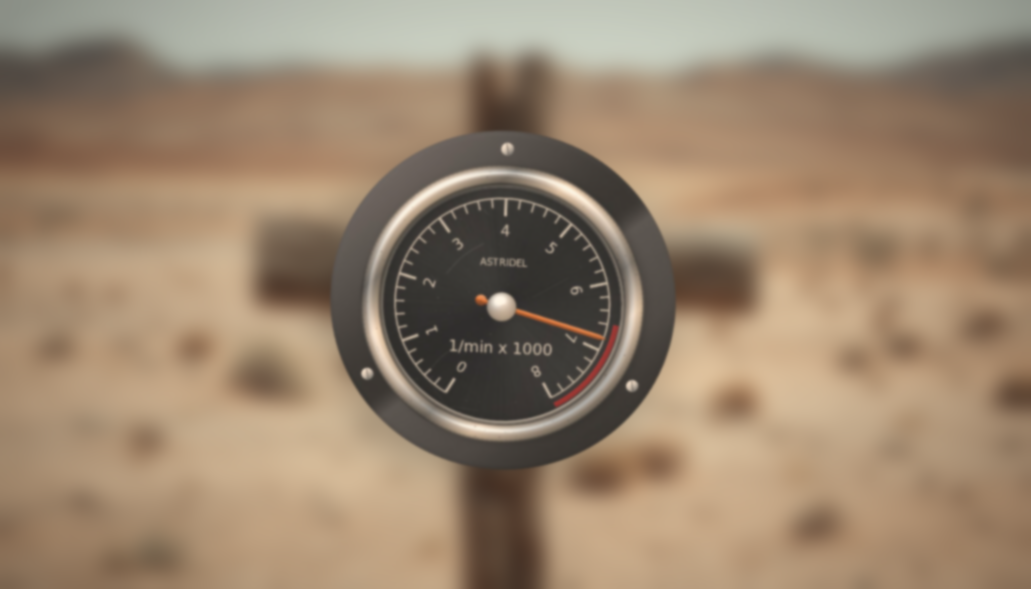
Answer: 6800 rpm
